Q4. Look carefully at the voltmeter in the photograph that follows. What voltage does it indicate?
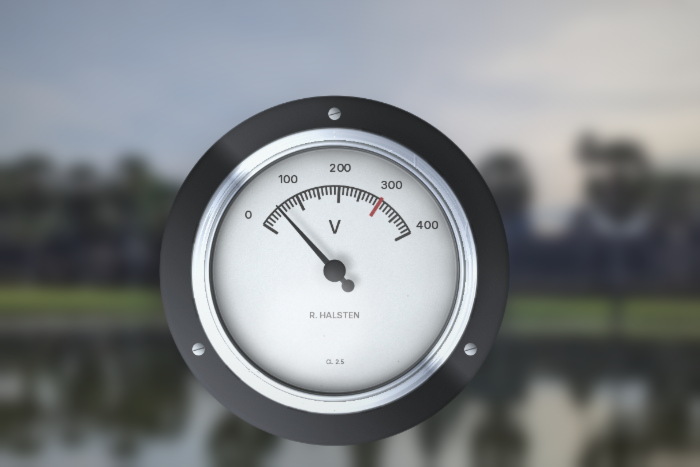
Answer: 50 V
